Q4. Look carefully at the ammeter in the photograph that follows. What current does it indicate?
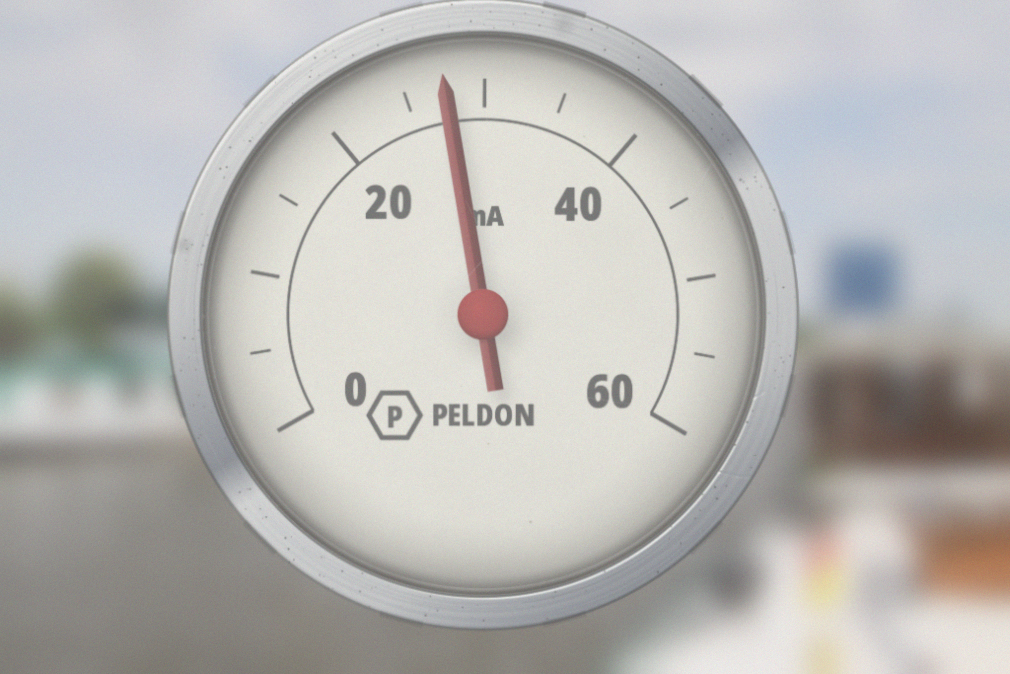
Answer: 27.5 mA
